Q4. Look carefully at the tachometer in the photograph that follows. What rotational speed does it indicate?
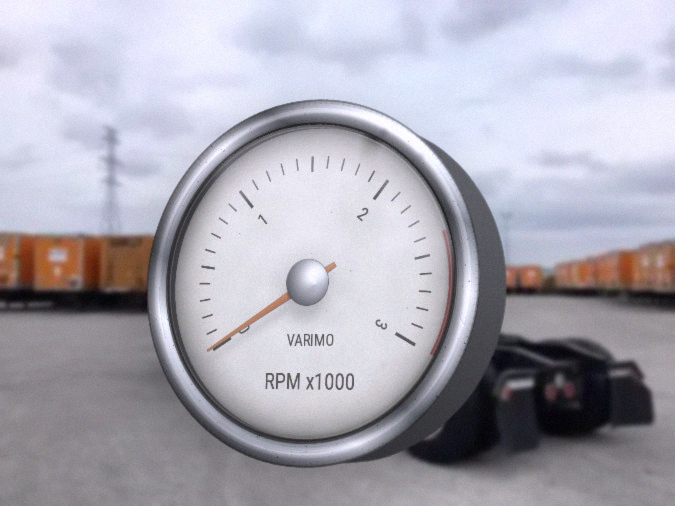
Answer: 0 rpm
